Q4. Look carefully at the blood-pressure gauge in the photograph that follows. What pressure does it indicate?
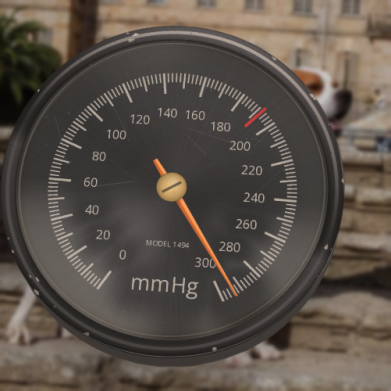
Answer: 294 mmHg
